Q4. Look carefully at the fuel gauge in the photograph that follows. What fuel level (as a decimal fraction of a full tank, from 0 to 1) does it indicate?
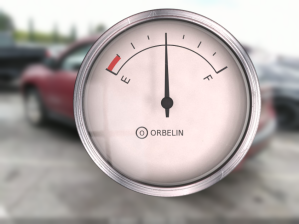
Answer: 0.5
